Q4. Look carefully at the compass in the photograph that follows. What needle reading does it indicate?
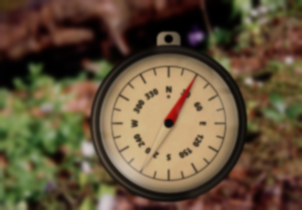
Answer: 30 °
